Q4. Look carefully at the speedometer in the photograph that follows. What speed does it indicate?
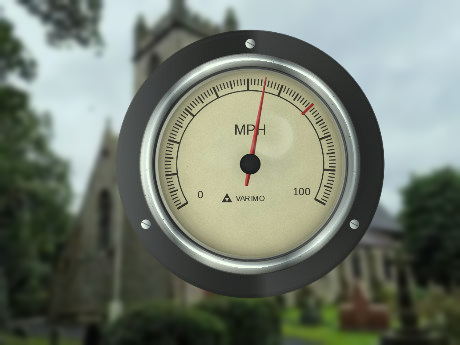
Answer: 55 mph
